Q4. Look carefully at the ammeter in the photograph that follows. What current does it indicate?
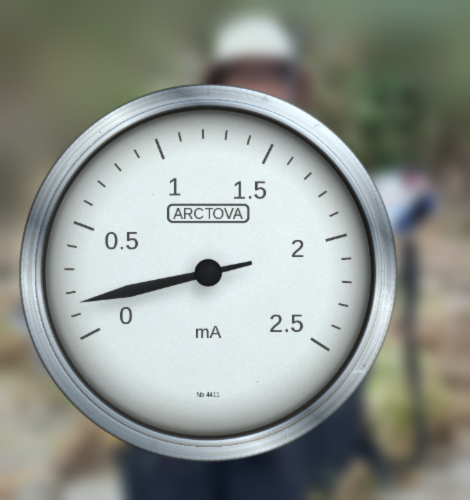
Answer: 0.15 mA
